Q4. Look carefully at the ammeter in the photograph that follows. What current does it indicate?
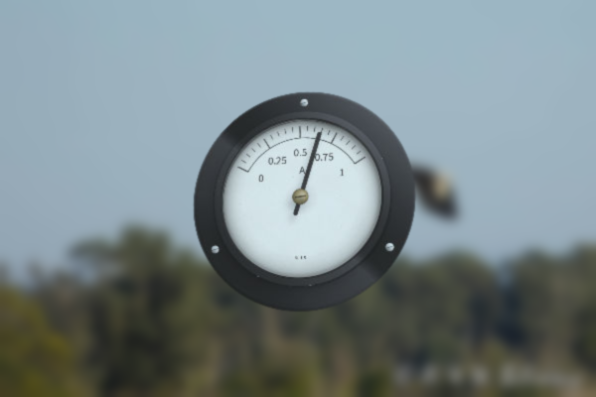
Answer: 0.65 A
